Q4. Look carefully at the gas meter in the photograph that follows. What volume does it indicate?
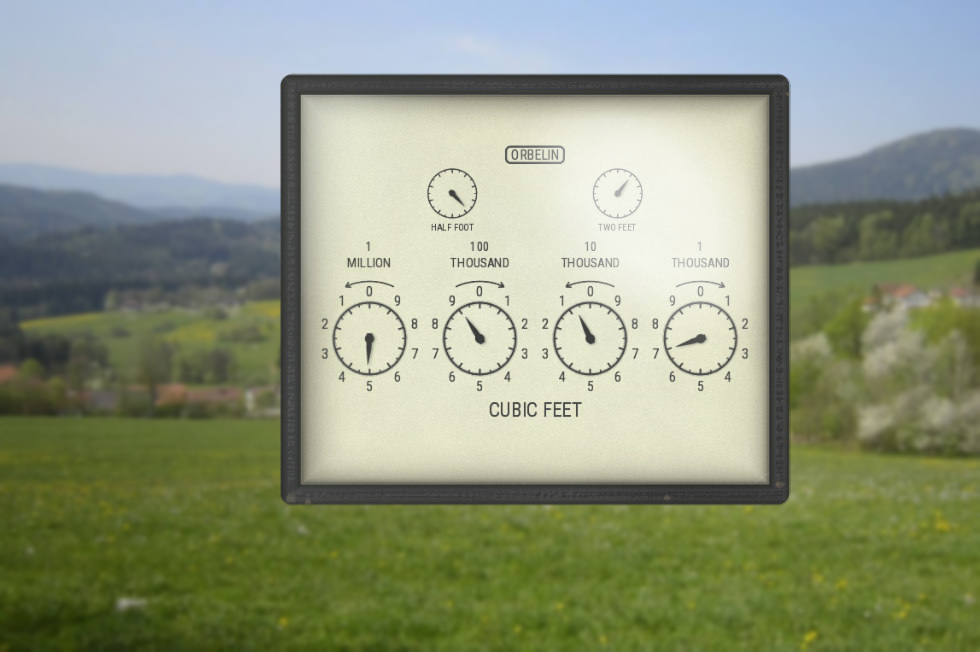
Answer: 490700 ft³
